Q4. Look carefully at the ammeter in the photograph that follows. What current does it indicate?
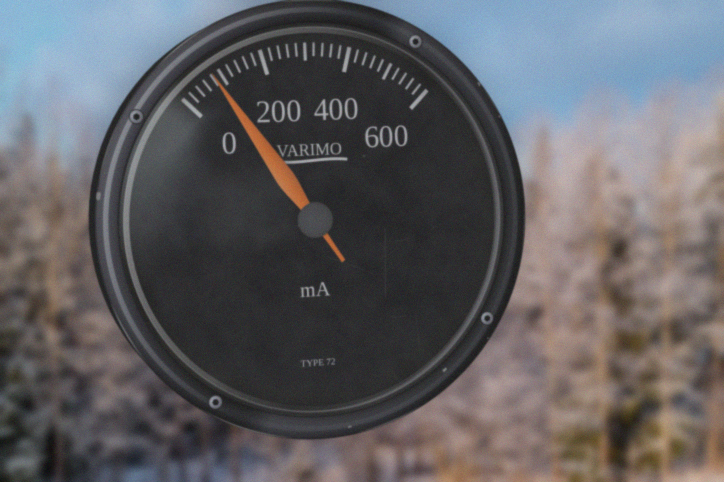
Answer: 80 mA
